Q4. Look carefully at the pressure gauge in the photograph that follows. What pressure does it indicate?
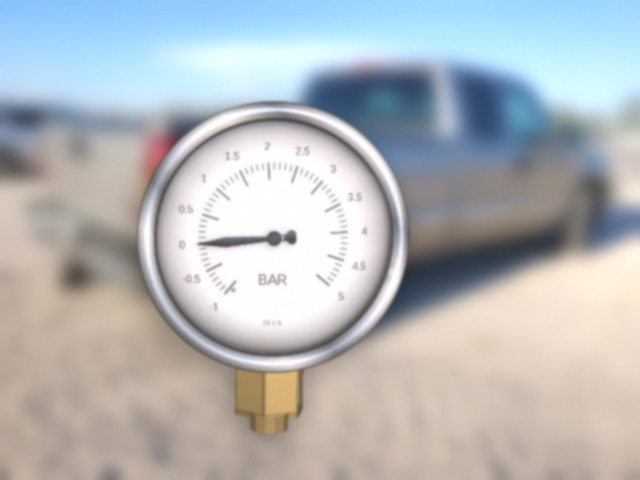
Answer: 0 bar
